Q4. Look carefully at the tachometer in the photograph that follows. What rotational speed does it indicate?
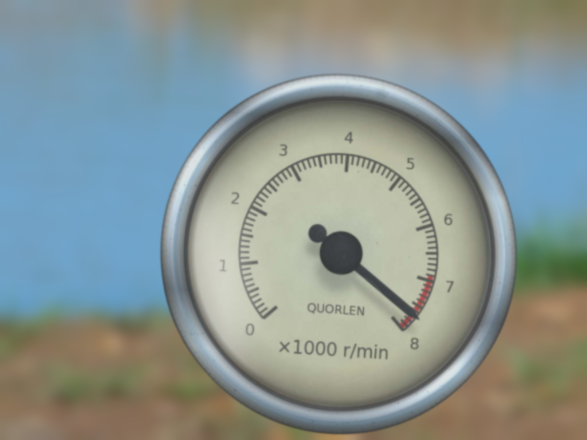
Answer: 7700 rpm
